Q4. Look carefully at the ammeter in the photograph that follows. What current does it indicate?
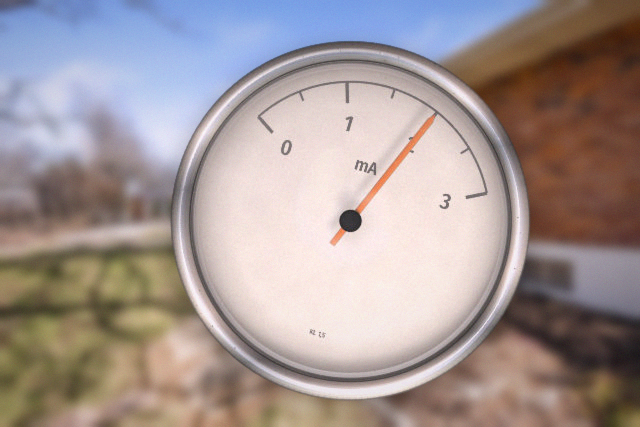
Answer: 2 mA
